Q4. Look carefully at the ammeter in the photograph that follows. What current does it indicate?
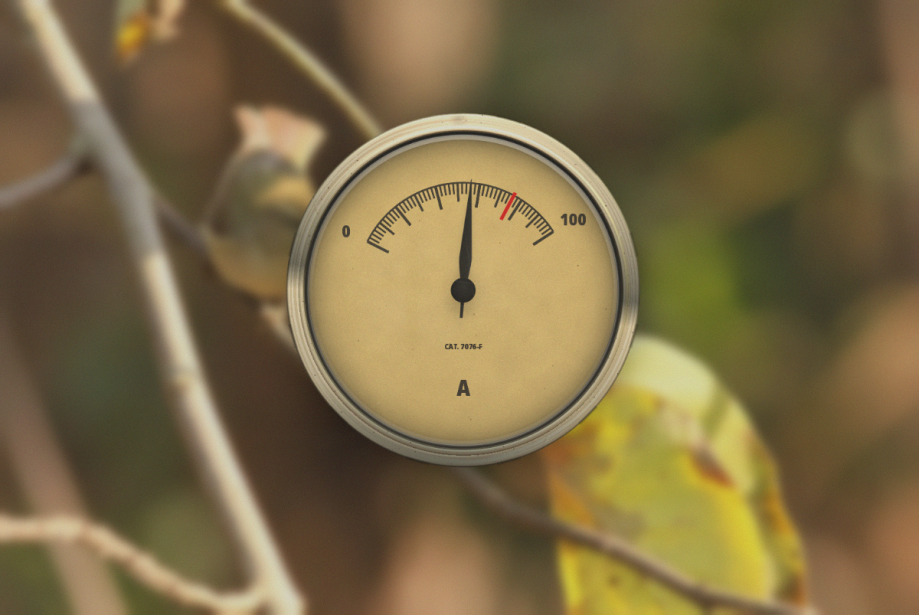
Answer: 56 A
